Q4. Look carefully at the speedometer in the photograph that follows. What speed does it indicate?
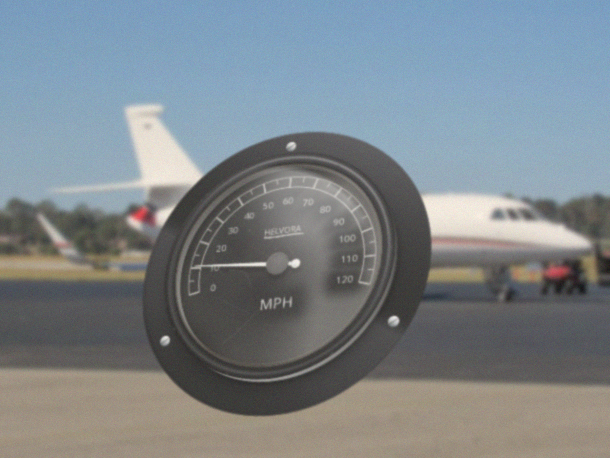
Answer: 10 mph
